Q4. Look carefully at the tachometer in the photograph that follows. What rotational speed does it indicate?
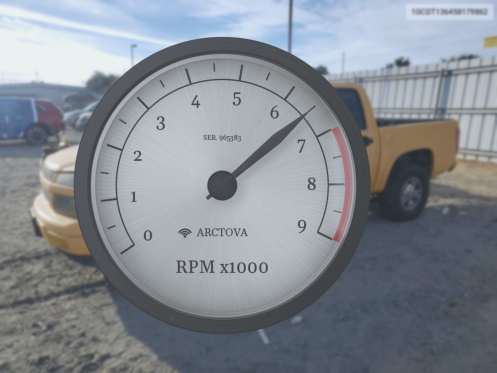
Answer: 6500 rpm
